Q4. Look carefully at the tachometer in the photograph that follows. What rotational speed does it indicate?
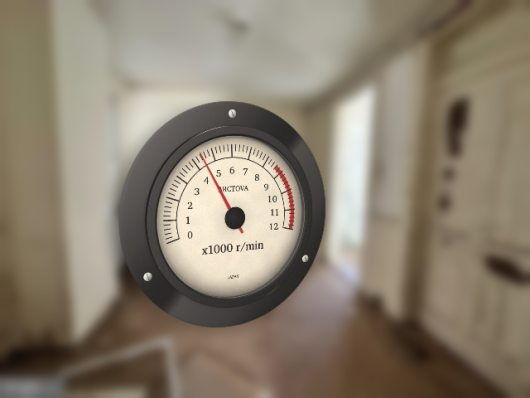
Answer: 4400 rpm
